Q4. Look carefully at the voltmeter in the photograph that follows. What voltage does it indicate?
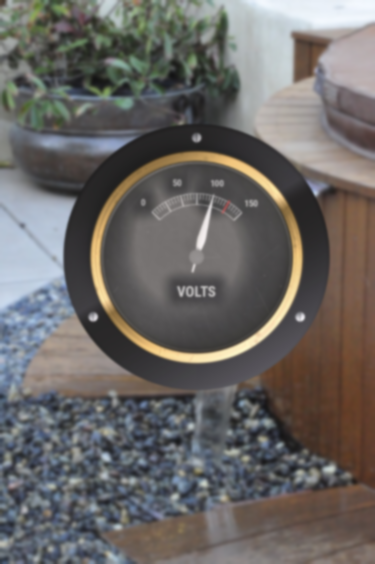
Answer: 100 V
